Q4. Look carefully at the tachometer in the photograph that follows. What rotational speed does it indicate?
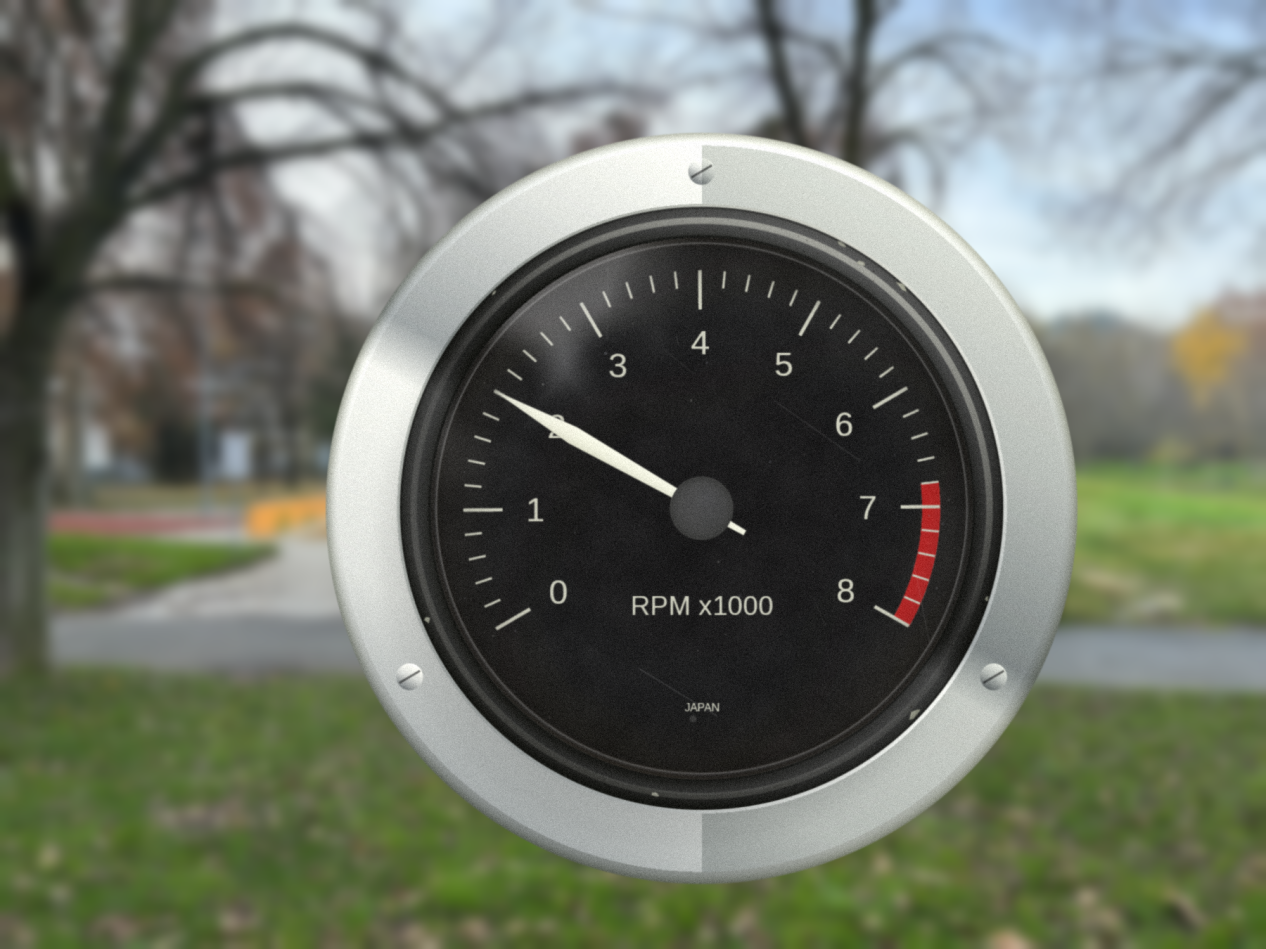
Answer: 2000 rpm
